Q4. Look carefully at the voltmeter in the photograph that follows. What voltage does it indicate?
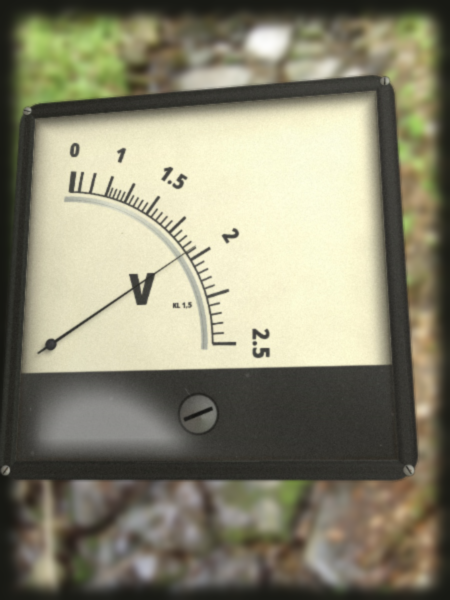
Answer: 1.95 V
